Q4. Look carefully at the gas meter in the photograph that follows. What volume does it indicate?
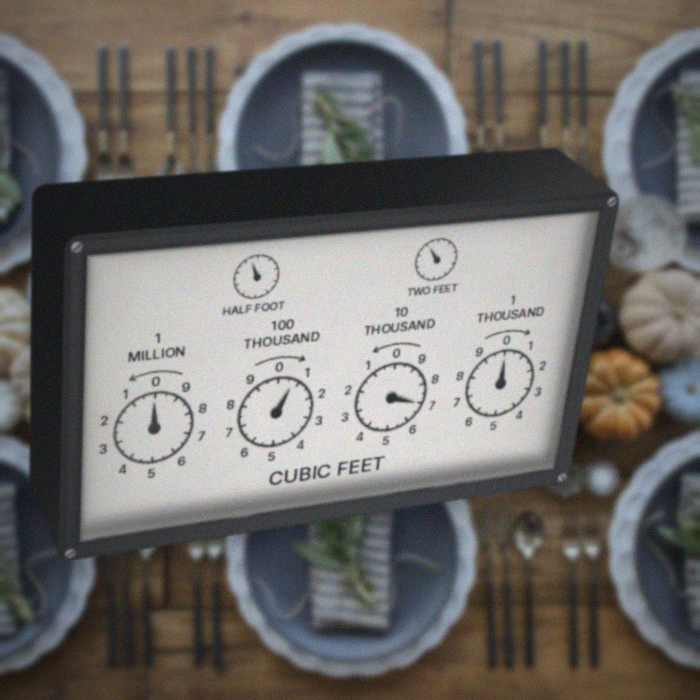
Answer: 7000 ft³
